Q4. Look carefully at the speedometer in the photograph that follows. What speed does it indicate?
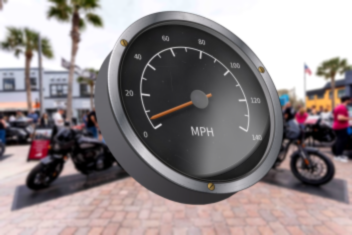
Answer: 5 mph
